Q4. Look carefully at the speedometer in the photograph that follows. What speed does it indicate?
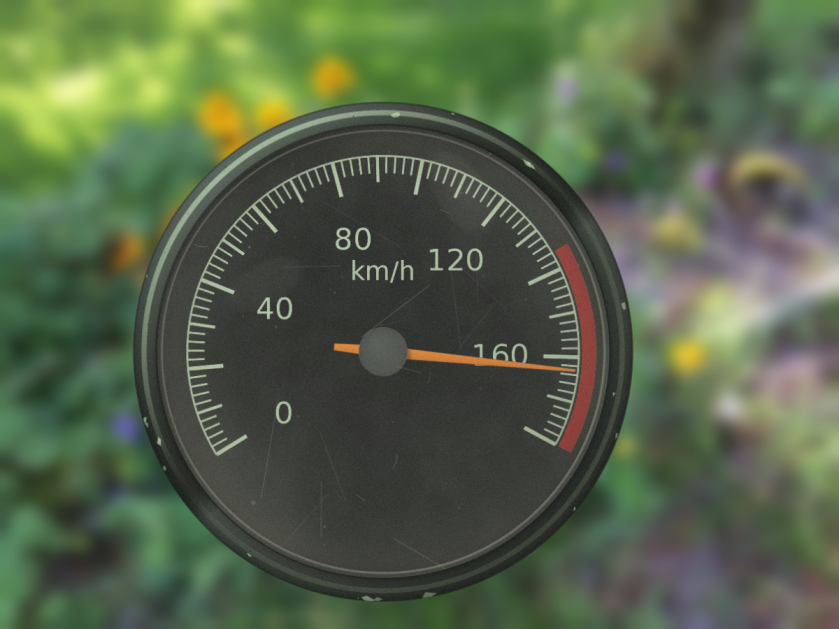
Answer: 163 km/h
